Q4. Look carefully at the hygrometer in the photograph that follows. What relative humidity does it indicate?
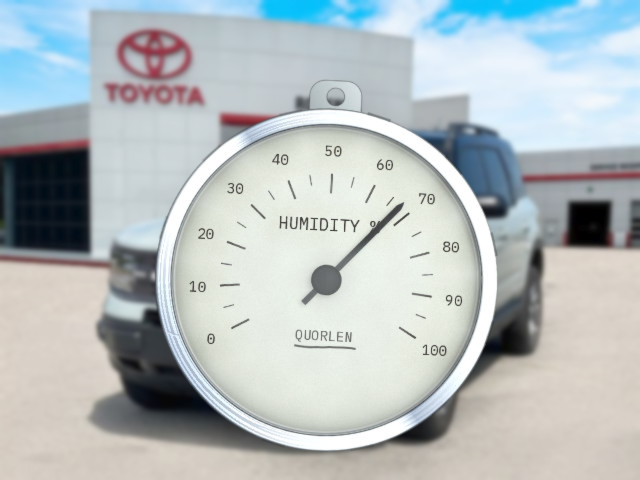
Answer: 67.5 %
